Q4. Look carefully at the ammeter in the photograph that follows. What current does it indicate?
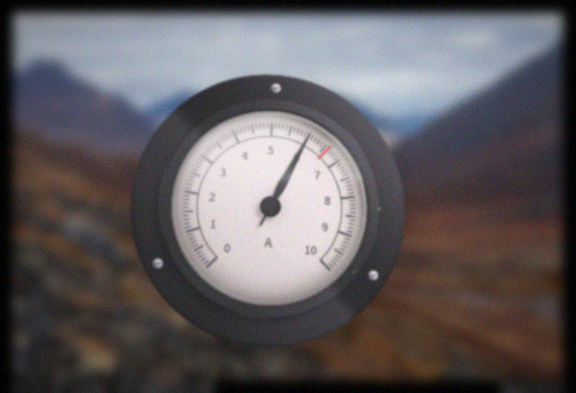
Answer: 6 A
